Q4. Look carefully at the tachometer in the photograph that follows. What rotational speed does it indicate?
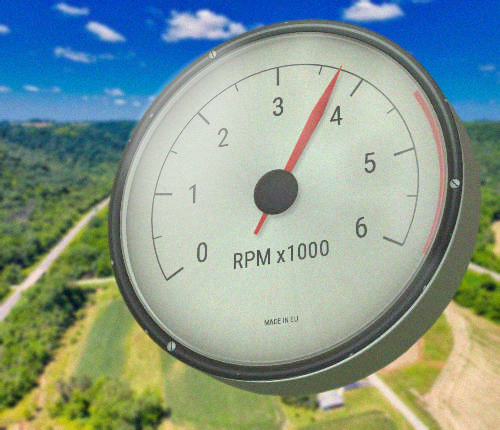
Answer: 3750 rpm
